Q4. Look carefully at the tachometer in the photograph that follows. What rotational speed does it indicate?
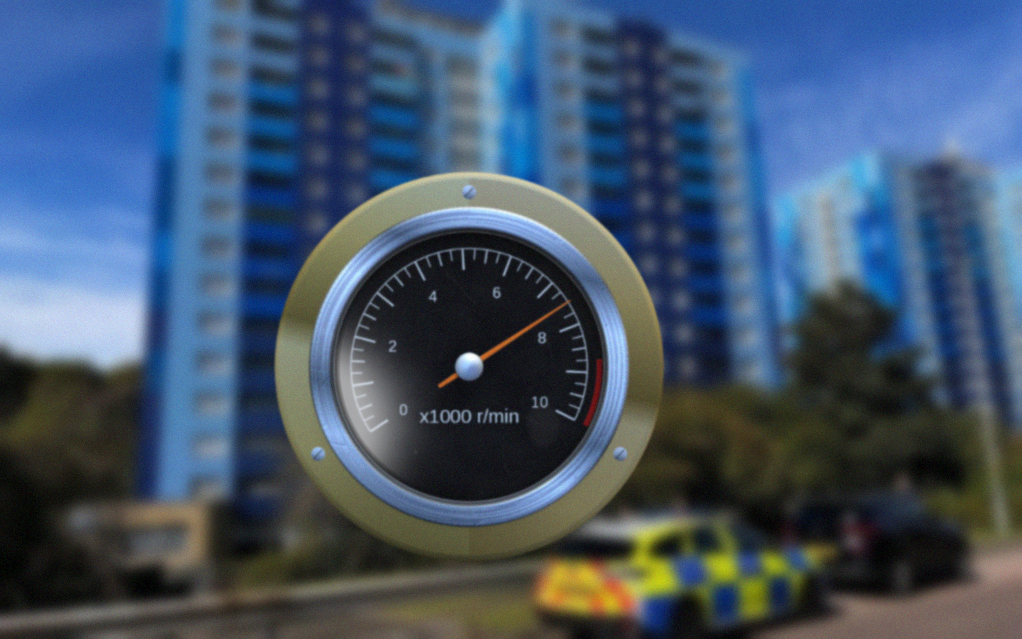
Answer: 7500 rpm
